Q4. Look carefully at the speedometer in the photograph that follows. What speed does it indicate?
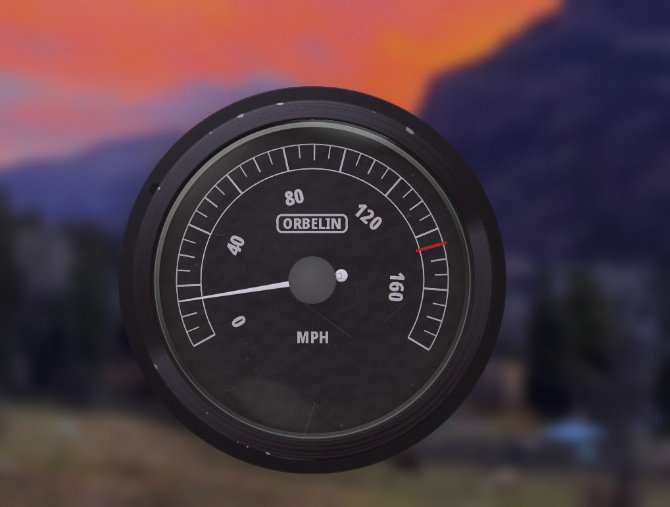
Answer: 15 mph
